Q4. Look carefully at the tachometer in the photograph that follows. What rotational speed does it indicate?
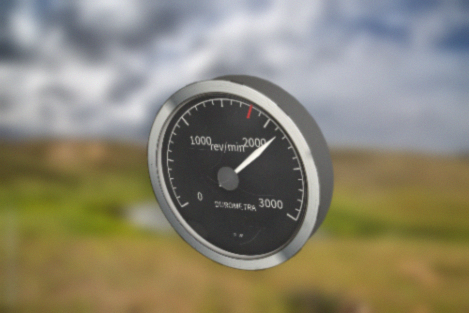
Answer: 2150 rpm
